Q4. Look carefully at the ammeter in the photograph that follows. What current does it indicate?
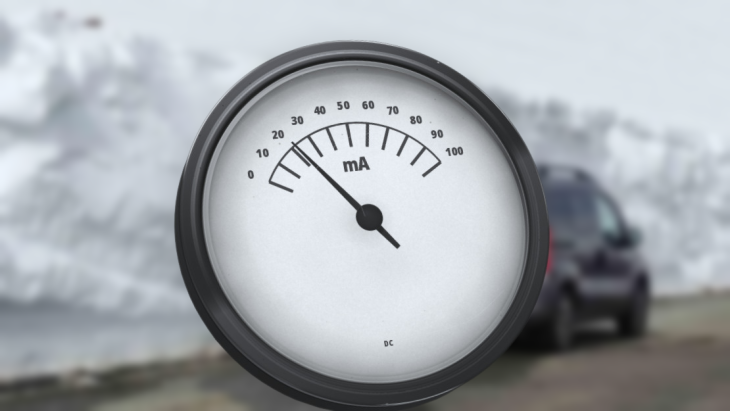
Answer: 20 mA
